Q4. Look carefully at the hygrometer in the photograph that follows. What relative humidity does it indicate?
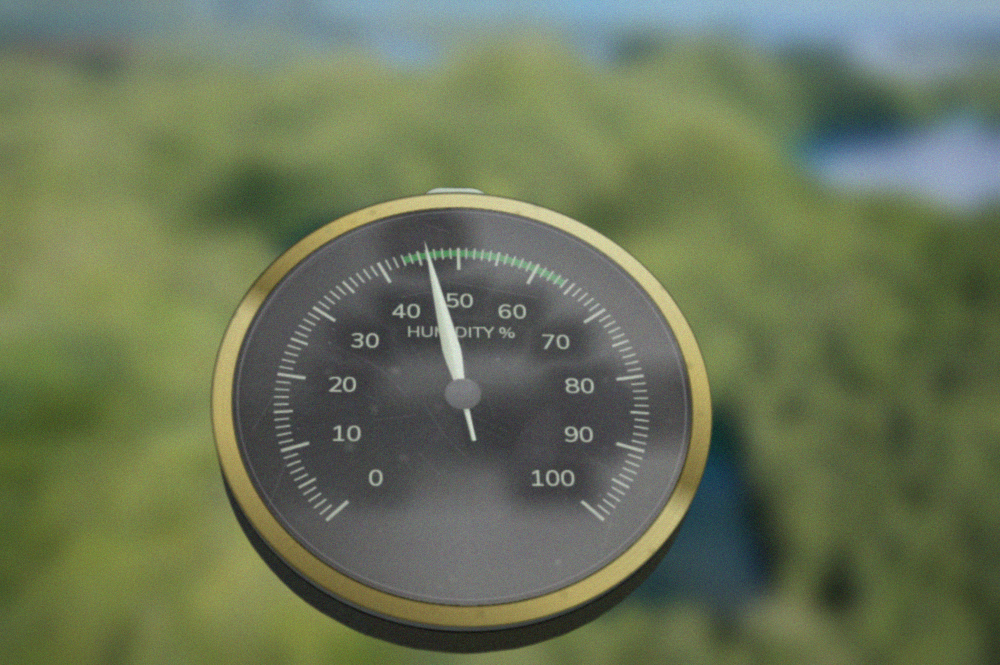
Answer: 46 %
